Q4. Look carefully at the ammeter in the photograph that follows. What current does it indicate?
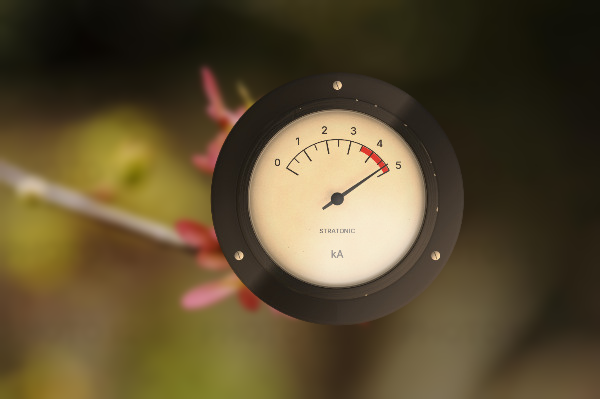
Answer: 4.75 kA
